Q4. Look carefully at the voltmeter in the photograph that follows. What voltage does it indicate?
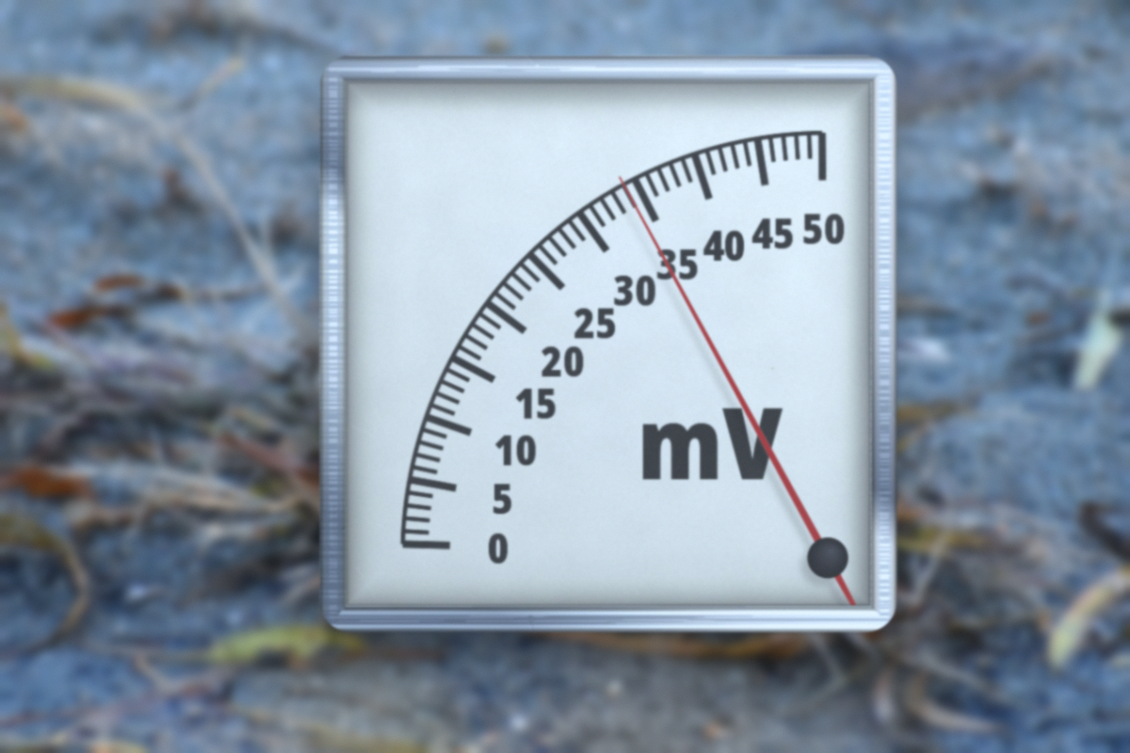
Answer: 34 mV
